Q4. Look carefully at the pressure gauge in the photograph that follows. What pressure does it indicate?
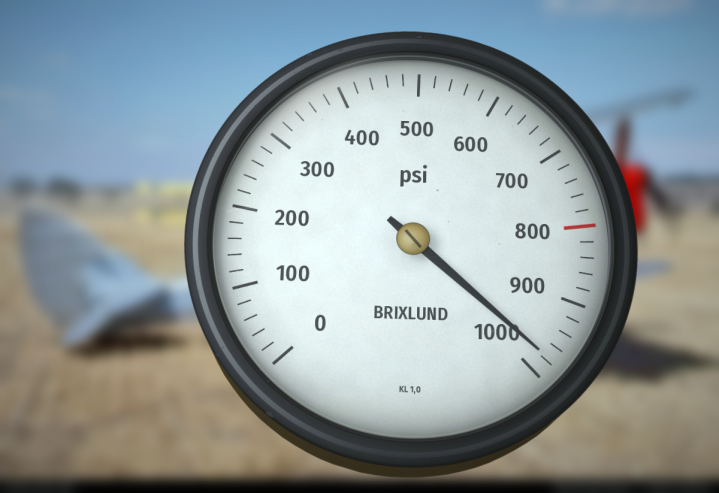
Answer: 980 psi
